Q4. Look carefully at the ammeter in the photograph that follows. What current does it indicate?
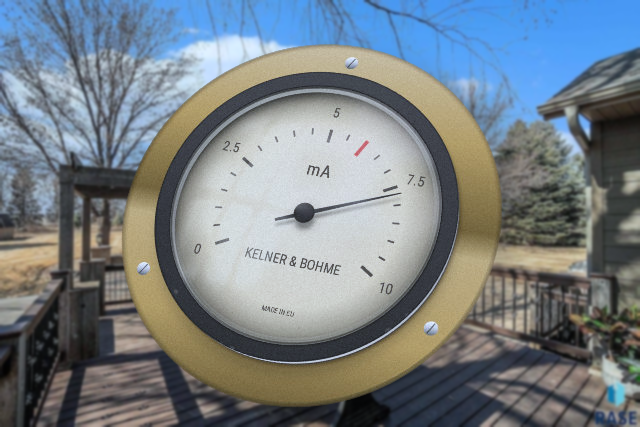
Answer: 7.75 mA
